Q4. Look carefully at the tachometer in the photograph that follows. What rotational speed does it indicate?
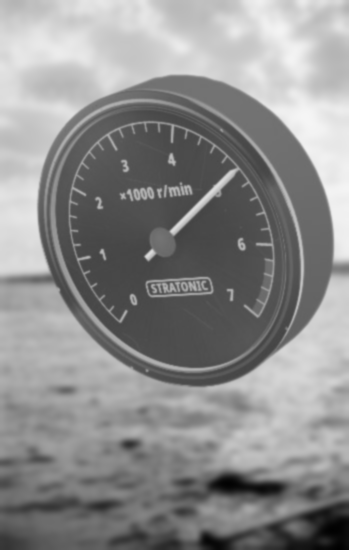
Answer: 5000 rpm
